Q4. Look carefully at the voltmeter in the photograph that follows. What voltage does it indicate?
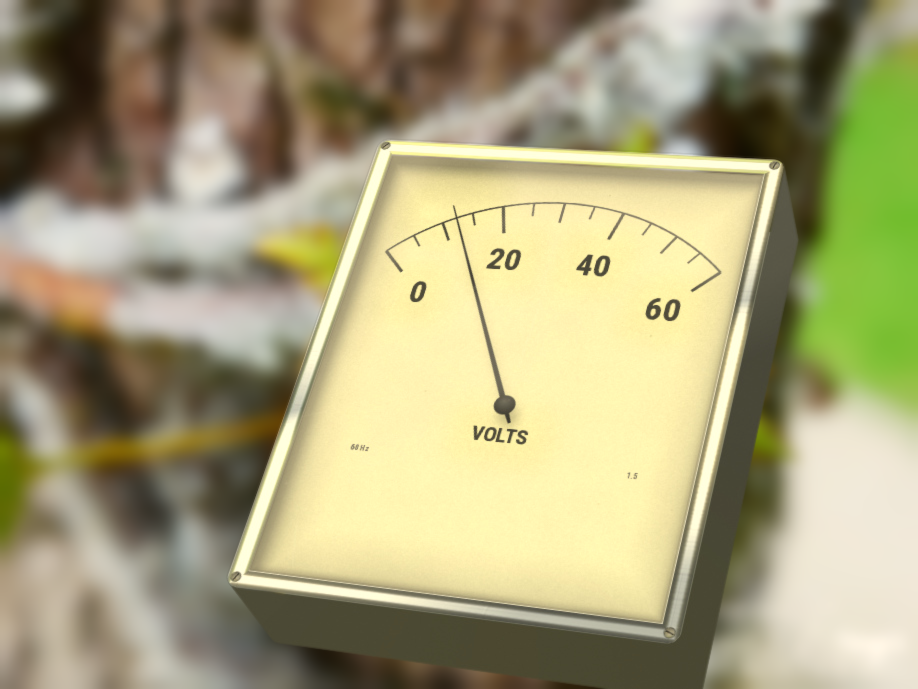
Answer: 12.5 V
